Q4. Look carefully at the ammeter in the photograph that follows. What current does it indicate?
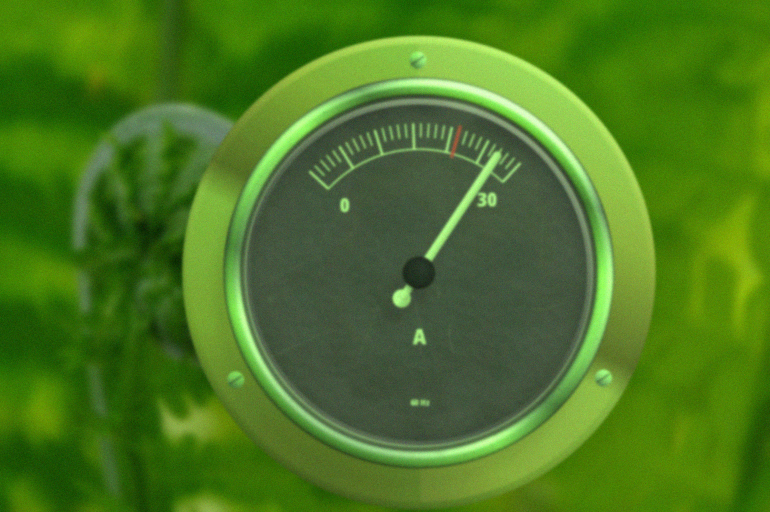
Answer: 27 A
